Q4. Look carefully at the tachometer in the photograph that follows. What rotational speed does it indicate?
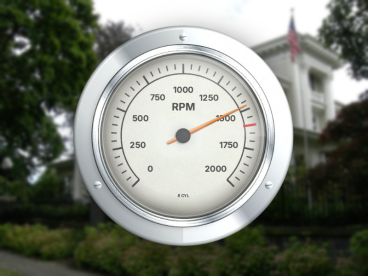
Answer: 1475 rpm
